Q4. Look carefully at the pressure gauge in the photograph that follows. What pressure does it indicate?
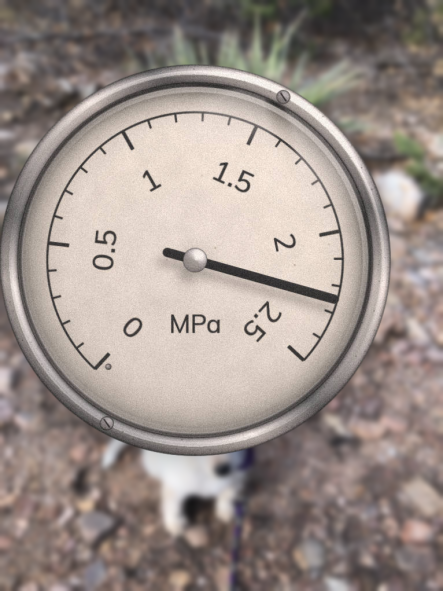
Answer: 2.25 MPa
